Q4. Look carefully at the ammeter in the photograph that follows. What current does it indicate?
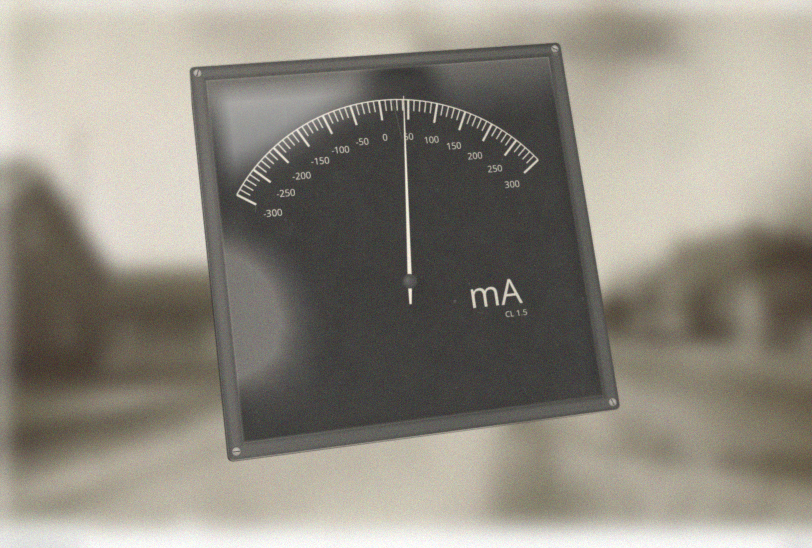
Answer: 40 mA
